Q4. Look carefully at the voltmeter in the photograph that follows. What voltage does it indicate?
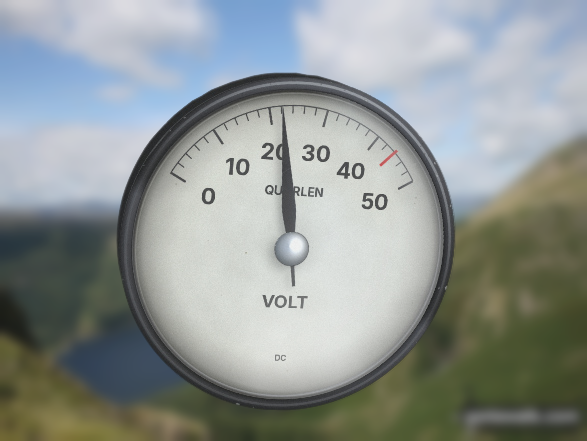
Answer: 22 V
